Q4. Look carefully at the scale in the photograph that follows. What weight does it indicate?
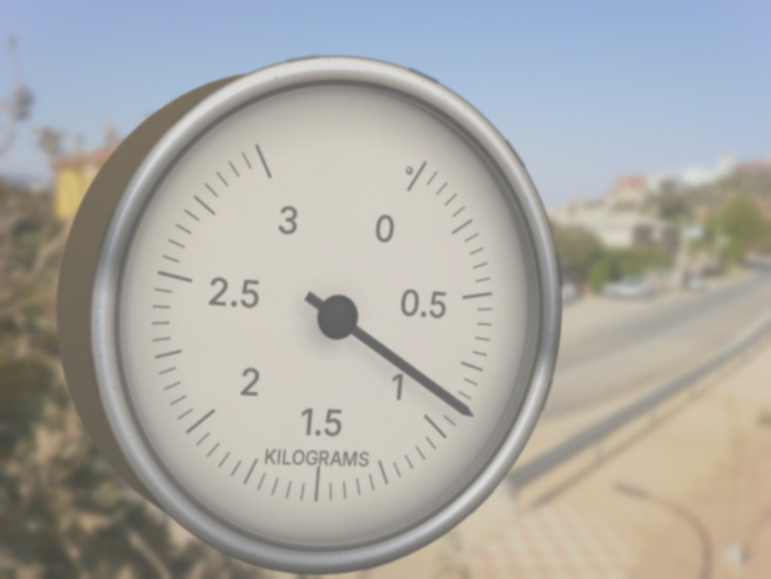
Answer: 0.9 kg
